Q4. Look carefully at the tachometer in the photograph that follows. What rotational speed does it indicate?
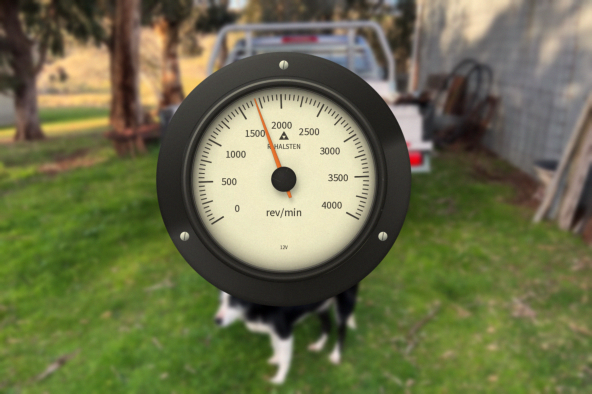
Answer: 1700 rpm
